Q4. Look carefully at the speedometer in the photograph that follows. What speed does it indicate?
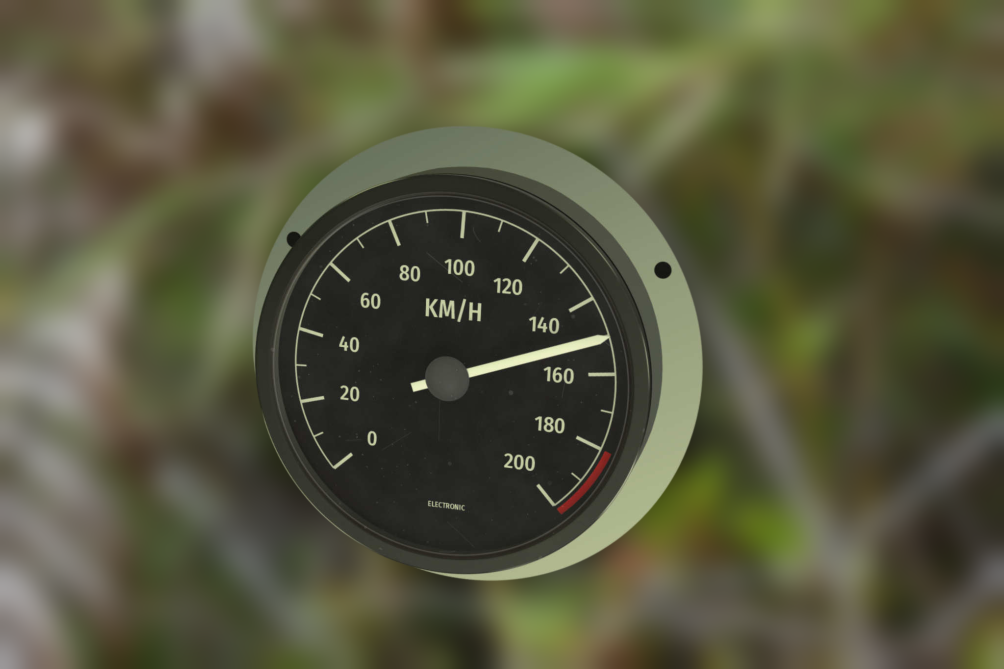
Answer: 150 km/h
